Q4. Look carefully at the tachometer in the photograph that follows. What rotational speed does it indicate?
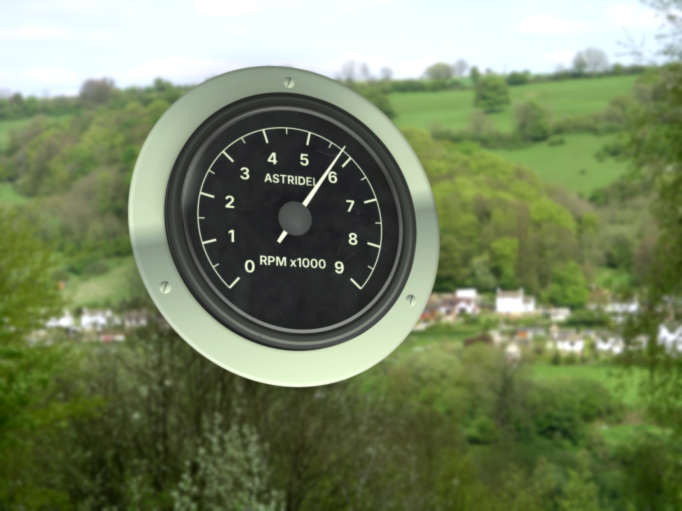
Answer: 5750 rpm
